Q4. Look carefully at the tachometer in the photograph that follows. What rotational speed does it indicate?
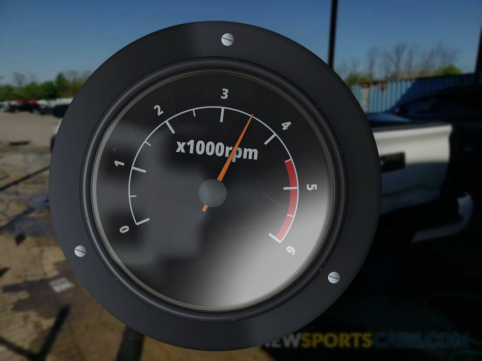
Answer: 3500 rpm
